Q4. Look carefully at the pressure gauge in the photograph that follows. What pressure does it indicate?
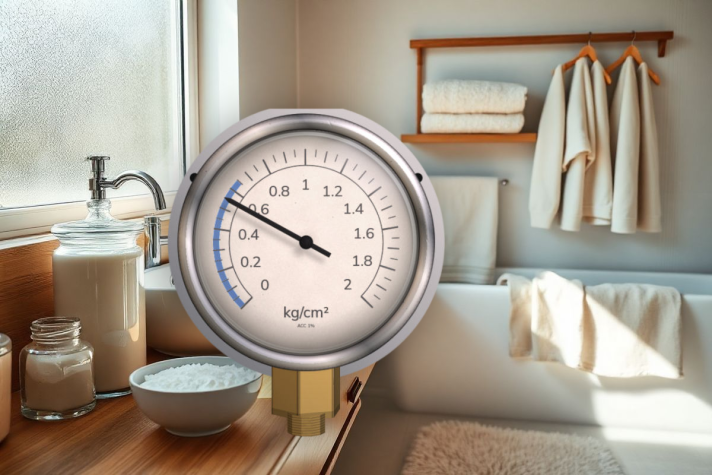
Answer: 0.55 kg/cm²
